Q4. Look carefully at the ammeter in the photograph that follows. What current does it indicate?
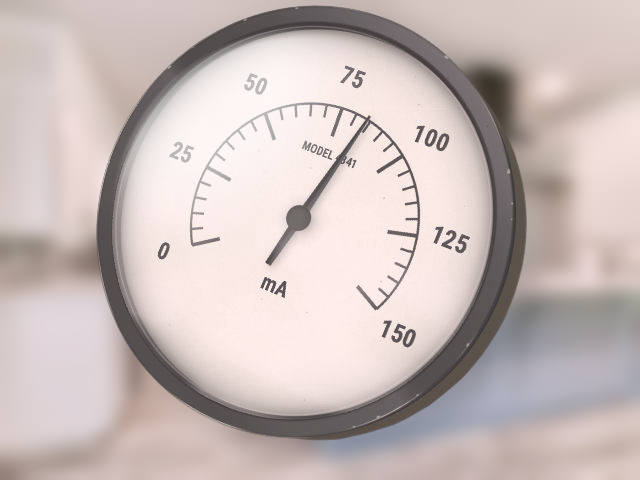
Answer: 85 mA
